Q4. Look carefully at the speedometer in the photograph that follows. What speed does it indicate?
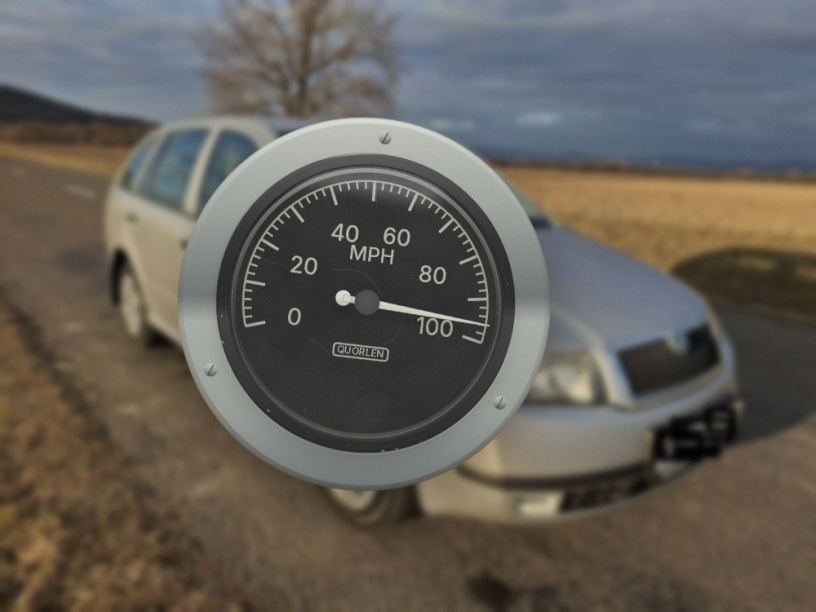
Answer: 96 mph
